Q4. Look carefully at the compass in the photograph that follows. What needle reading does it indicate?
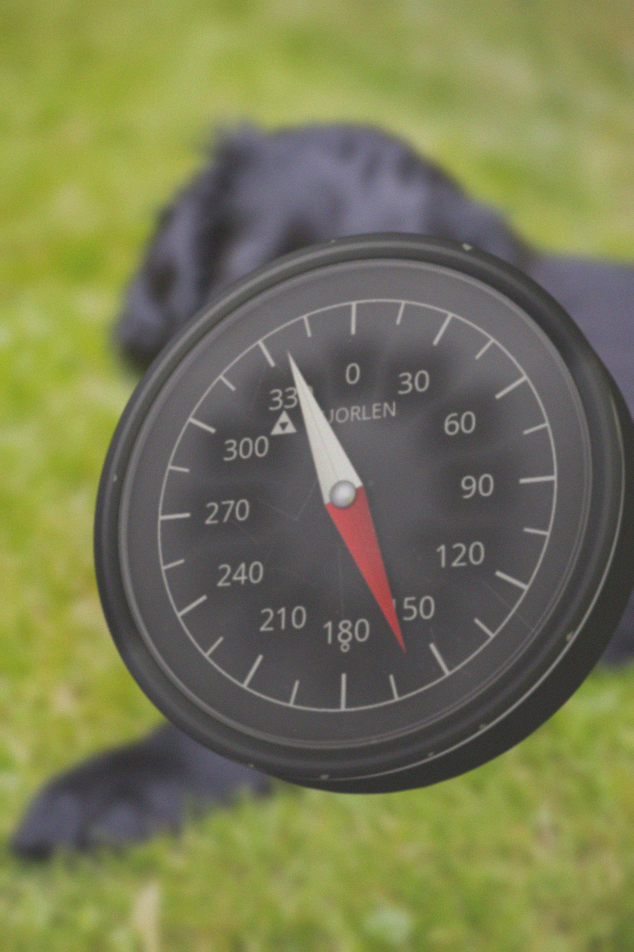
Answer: 157.5 °
